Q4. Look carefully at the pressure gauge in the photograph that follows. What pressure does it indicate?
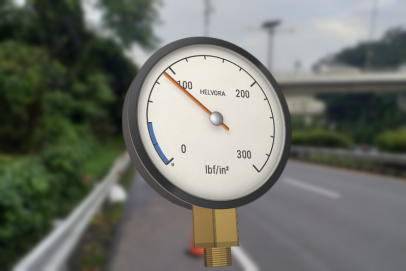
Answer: 90 psi
